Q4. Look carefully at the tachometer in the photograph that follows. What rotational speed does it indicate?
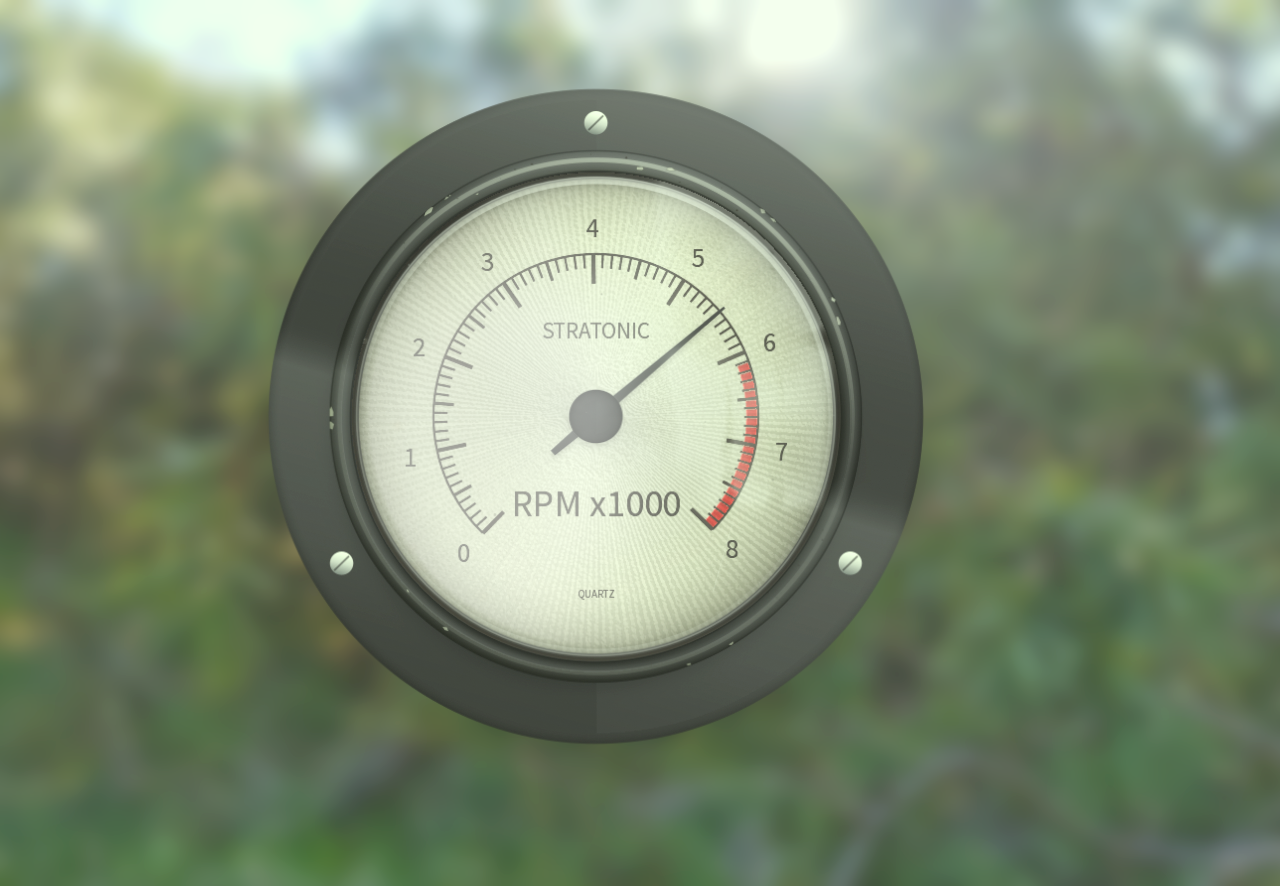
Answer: 5500 rpm
